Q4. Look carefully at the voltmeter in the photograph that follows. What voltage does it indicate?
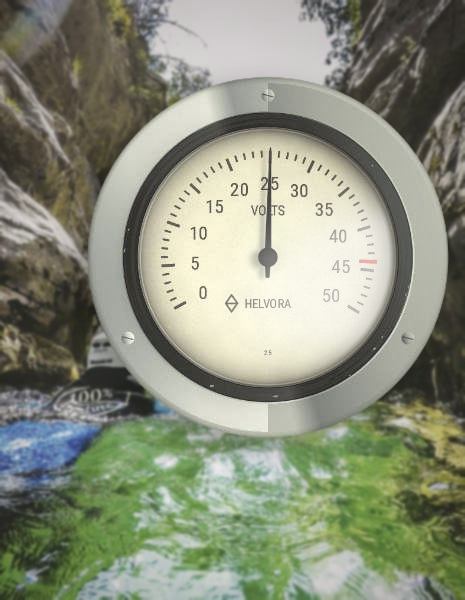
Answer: 25 V
